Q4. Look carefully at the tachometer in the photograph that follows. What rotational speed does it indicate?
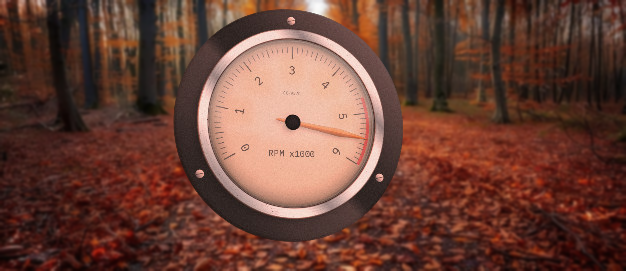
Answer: 5500 rpm
